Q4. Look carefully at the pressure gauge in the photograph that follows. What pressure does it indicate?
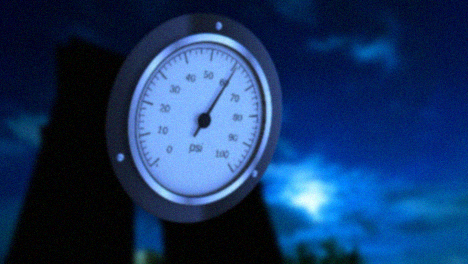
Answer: 60 psi
